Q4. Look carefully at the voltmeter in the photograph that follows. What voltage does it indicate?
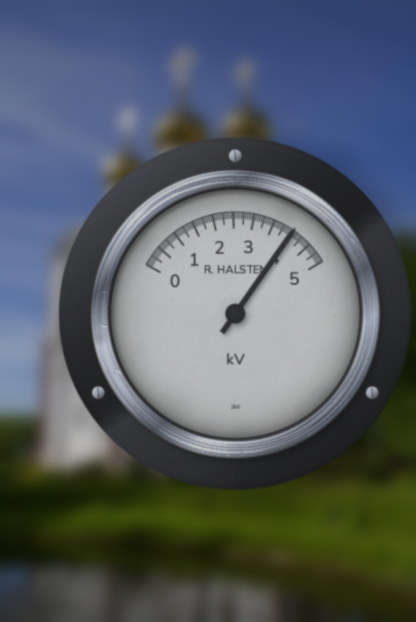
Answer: 4 kV
